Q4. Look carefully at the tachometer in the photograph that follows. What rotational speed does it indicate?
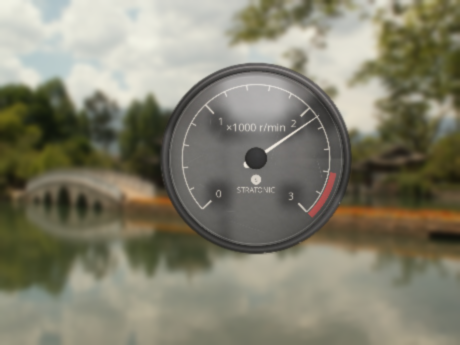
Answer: 2100 rpm
